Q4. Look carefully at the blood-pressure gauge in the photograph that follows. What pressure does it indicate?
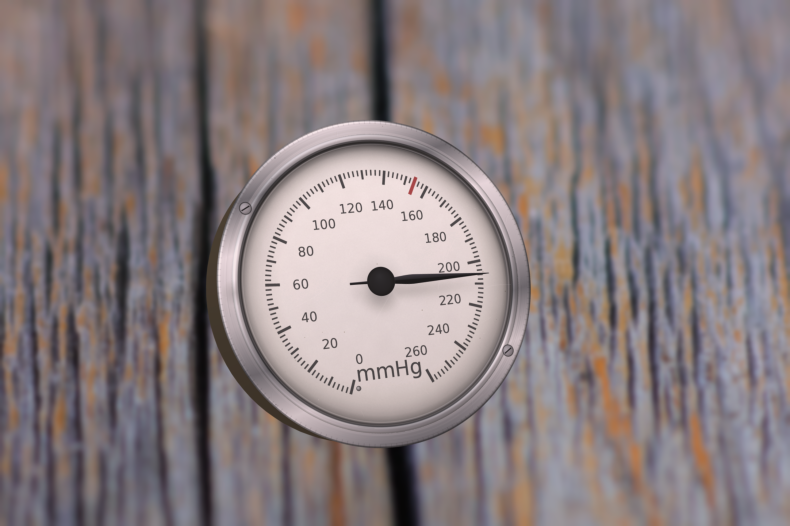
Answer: 206 mmHg
